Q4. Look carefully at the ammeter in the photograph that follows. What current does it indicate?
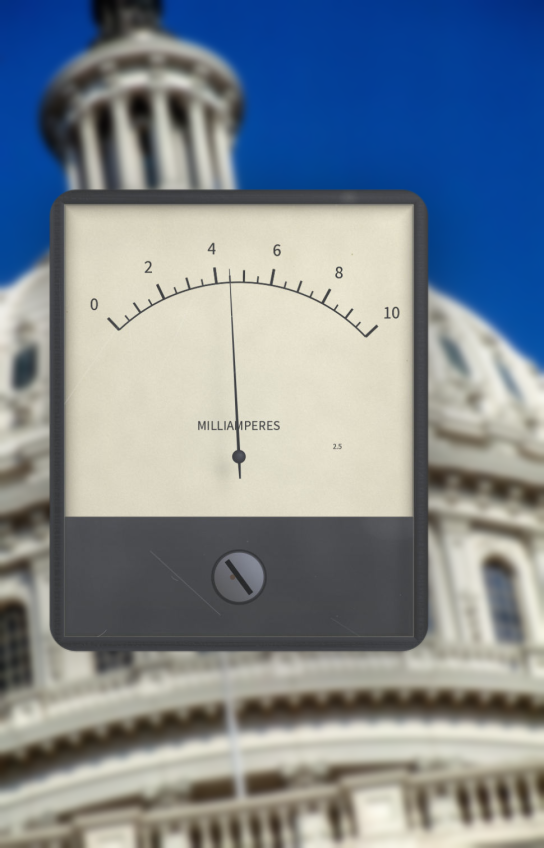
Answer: 4.5 mA
